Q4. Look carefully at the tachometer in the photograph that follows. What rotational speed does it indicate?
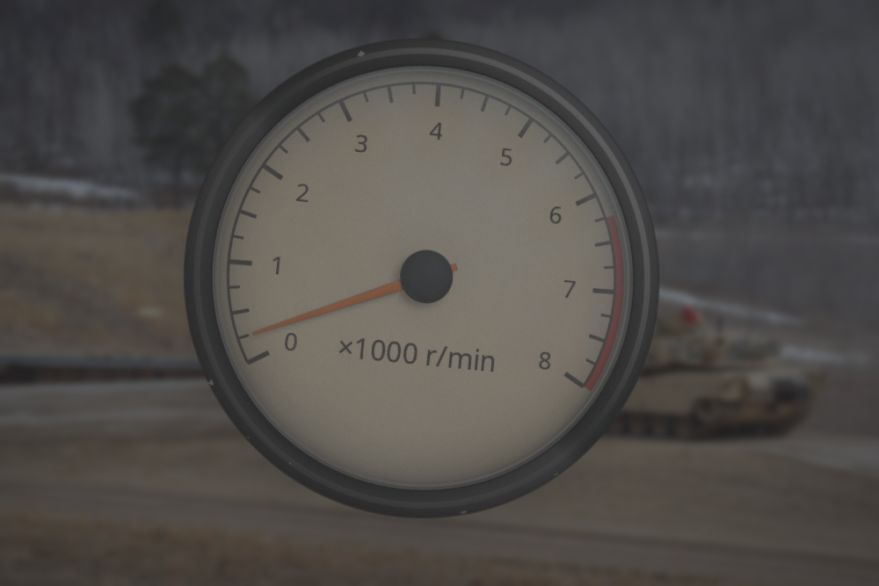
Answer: 250 rpm
